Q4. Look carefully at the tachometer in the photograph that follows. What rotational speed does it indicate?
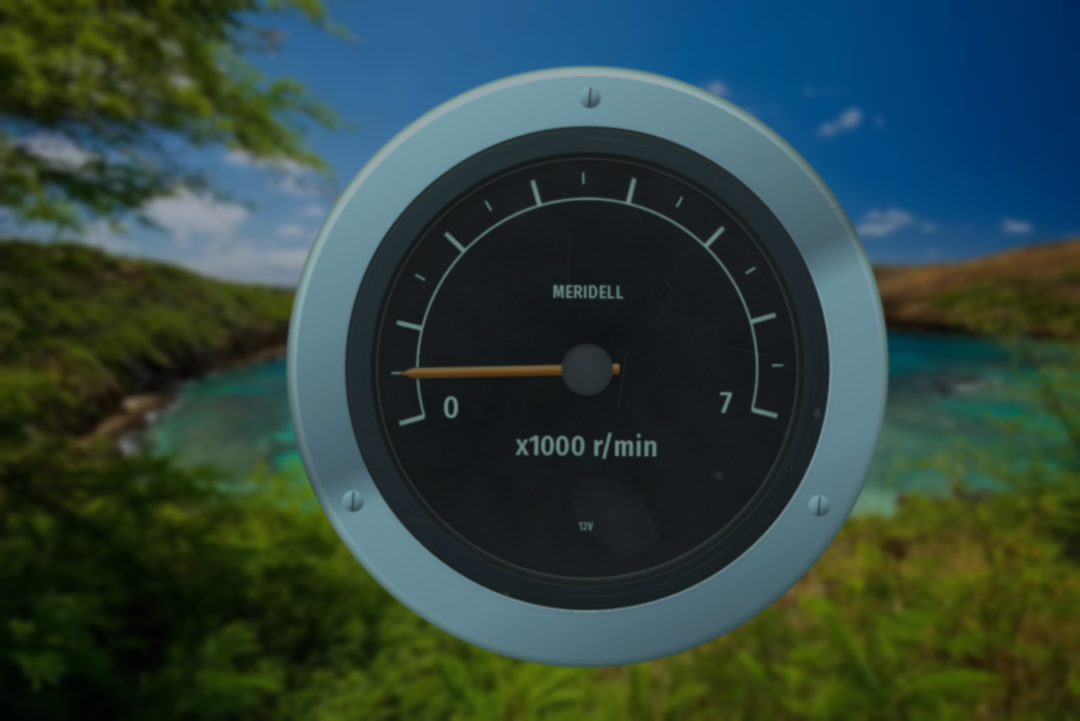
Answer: 500 rpm
